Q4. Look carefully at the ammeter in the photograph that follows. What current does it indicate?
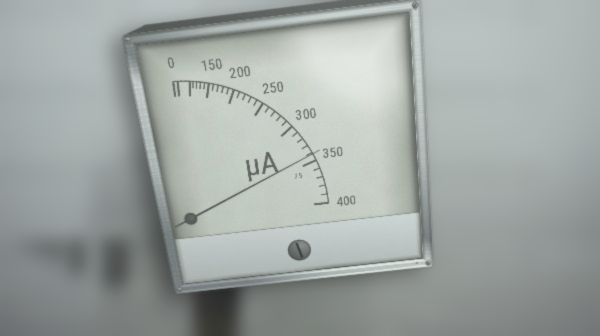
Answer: 340 µA
